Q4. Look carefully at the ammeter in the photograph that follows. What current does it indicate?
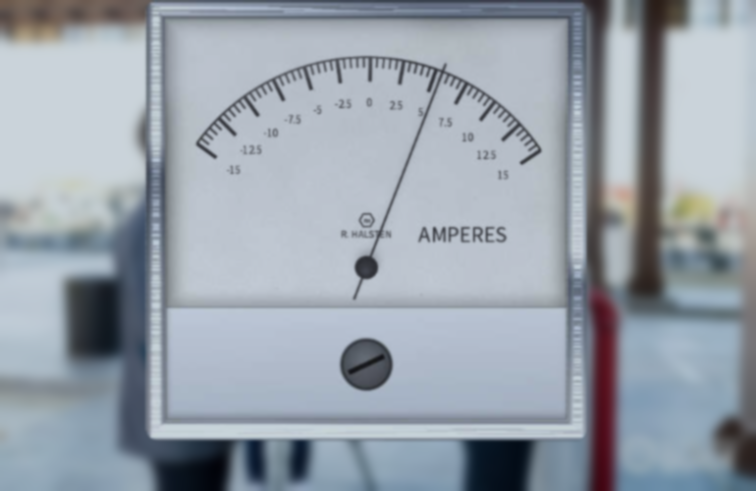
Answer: 5.5 A
